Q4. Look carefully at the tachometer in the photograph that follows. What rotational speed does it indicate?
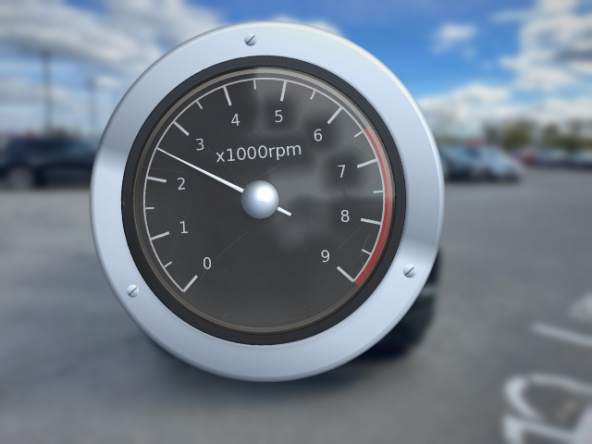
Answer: 2500 rpm
